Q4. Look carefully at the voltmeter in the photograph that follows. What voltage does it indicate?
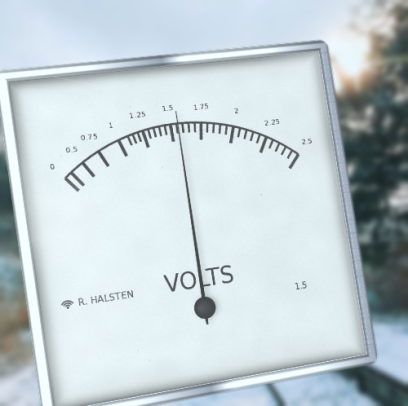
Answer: 1.55 V
